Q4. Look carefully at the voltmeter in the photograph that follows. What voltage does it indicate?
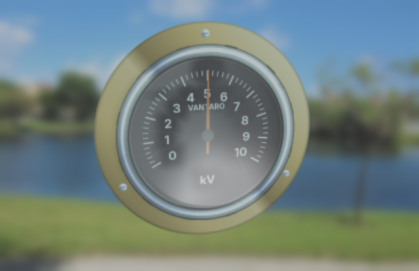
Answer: 5 kV
